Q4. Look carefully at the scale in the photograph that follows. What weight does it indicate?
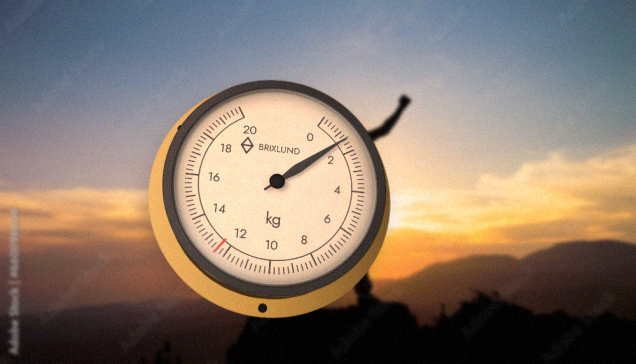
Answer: 1.4 kg
